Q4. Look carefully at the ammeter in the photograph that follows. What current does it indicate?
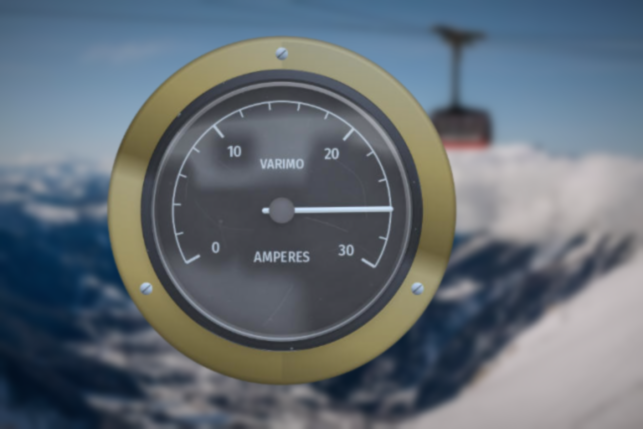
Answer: 26 A
